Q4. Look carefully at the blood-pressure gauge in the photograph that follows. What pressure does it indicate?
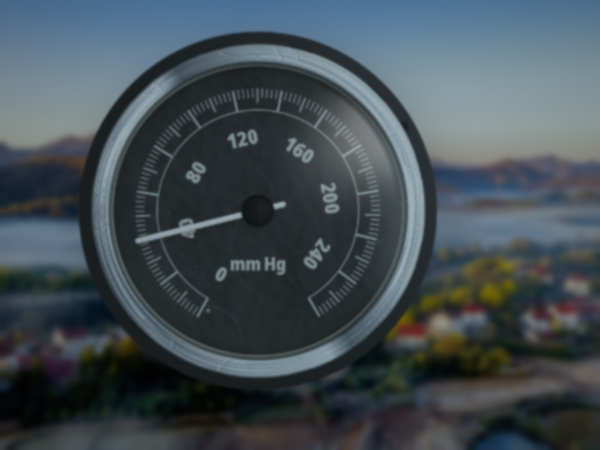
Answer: 40 mmHg
